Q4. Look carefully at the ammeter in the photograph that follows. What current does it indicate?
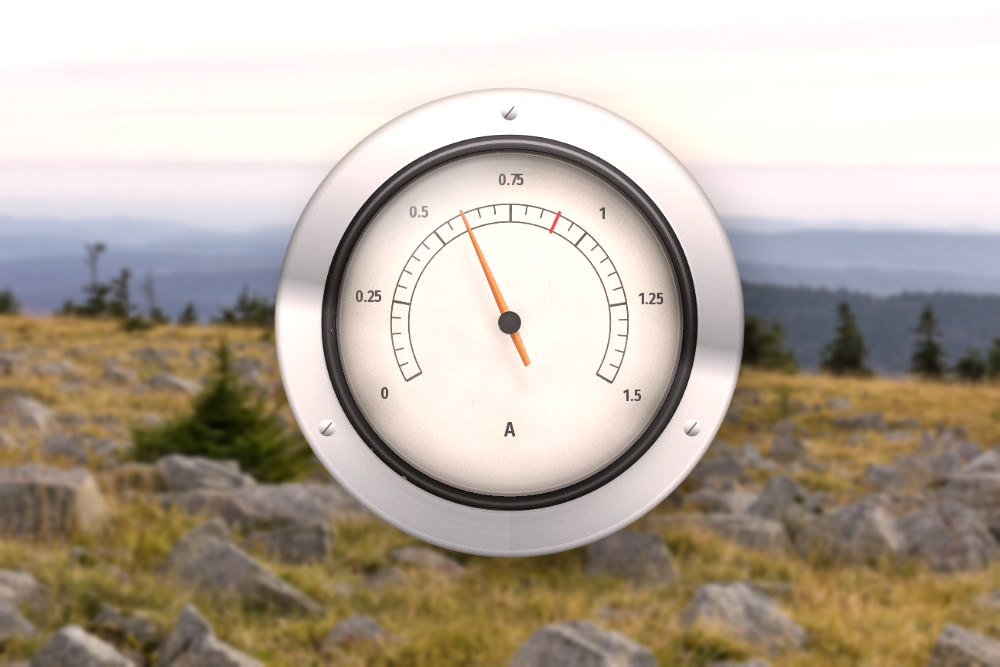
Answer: 0.6 A
